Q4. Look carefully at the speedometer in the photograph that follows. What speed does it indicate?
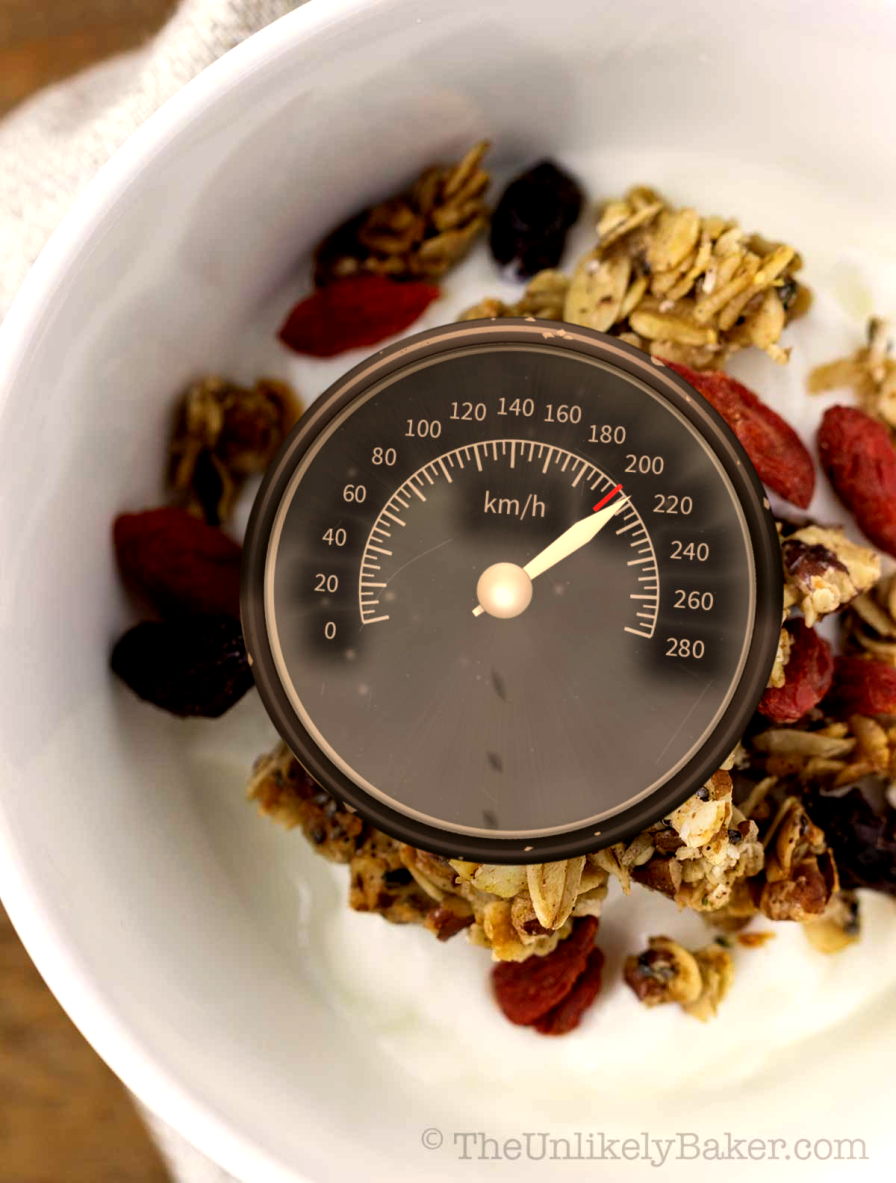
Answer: 207.5 km/h
